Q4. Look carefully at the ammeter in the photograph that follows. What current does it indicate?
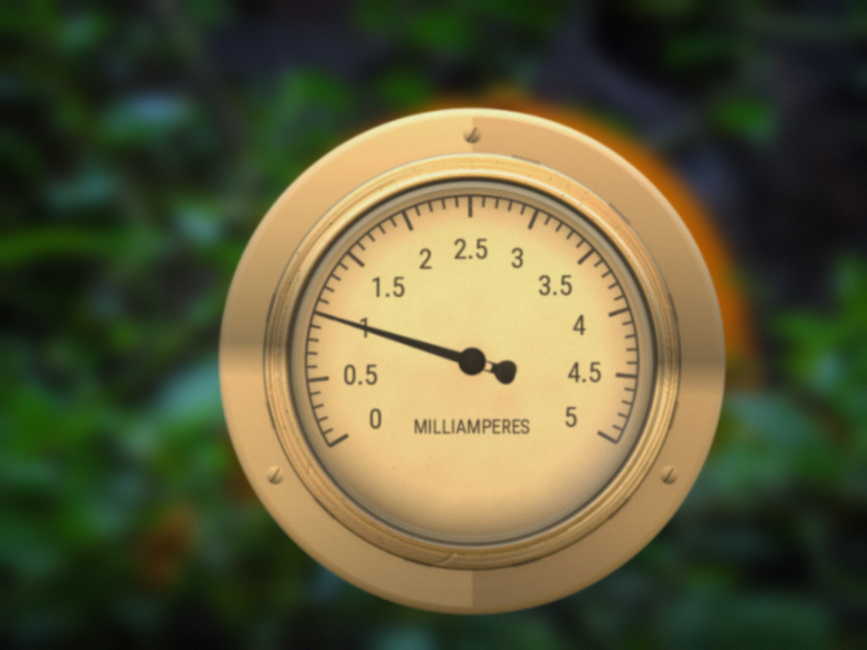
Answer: 1 mA
